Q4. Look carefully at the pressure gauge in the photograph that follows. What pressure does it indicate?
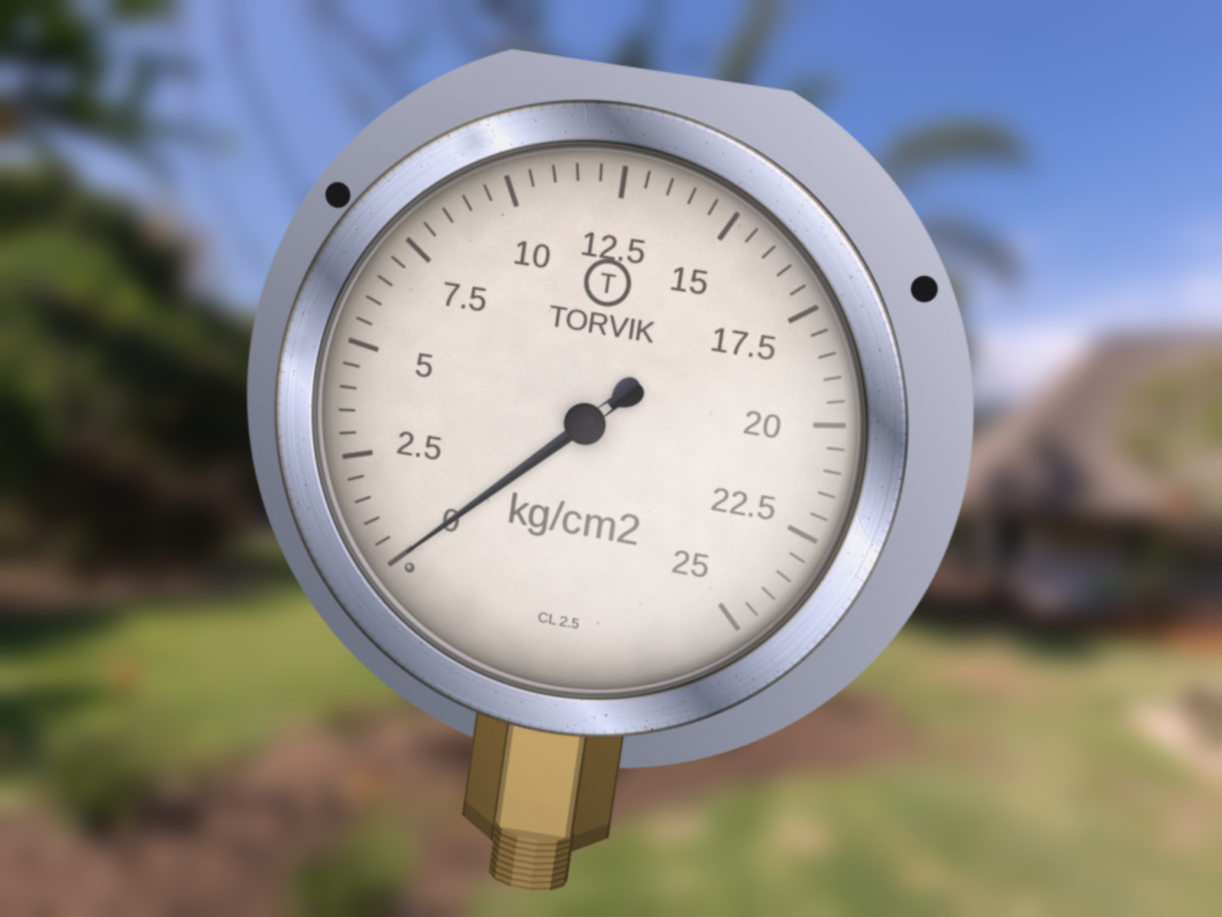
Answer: 0 kg/cm²
